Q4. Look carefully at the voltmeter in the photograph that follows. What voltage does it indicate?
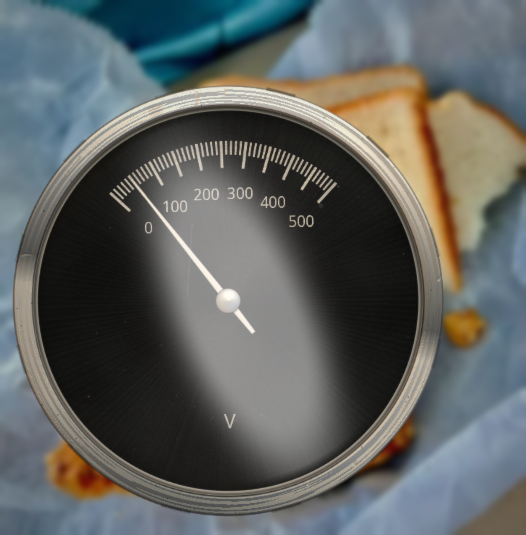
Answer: 50 V
